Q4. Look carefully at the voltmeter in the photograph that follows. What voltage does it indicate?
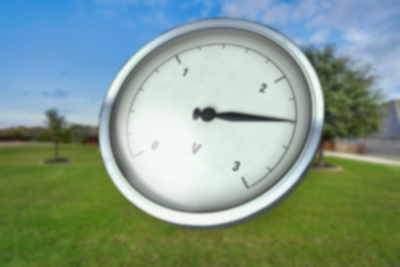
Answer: 2.4 V
